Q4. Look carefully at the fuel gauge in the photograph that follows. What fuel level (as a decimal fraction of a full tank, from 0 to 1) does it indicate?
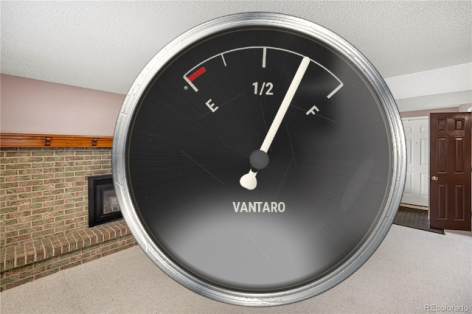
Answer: 0.75
